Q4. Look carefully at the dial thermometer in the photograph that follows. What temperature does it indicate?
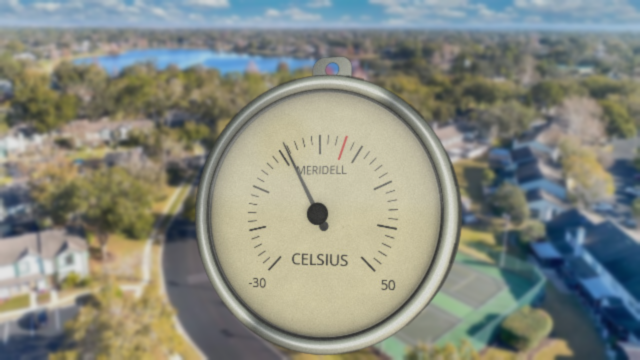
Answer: 2 °C
